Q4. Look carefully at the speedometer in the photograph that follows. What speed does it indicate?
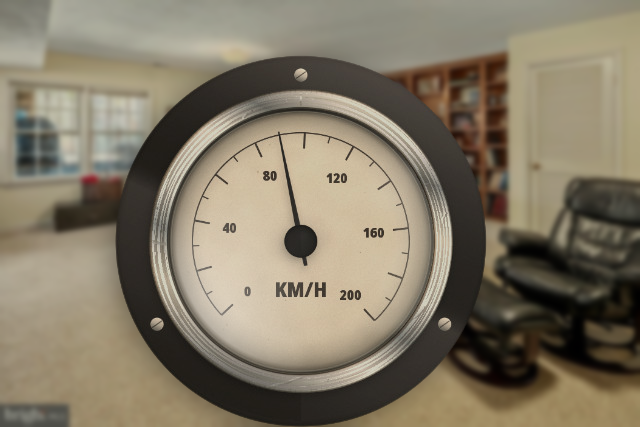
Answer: 90 km/h
